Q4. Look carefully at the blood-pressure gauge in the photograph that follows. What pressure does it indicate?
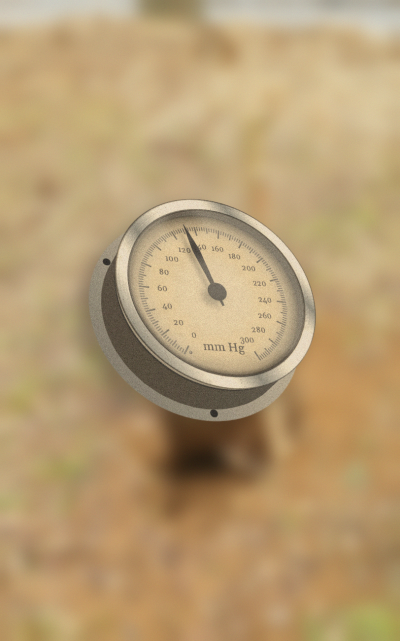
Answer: 130 mmHg
